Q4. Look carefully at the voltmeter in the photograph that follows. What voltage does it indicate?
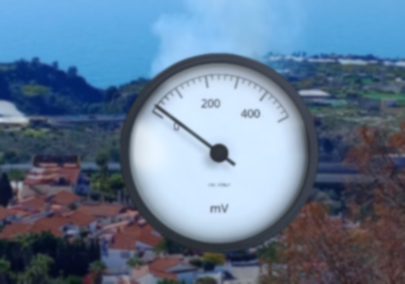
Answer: 20 mV
